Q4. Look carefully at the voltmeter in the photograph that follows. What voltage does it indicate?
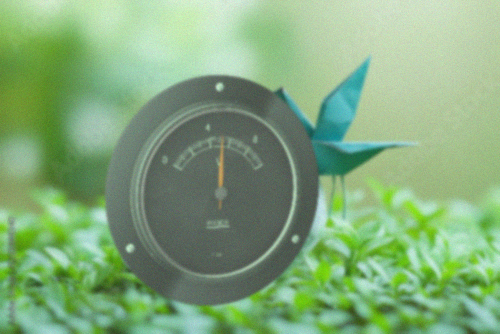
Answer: 5 V
